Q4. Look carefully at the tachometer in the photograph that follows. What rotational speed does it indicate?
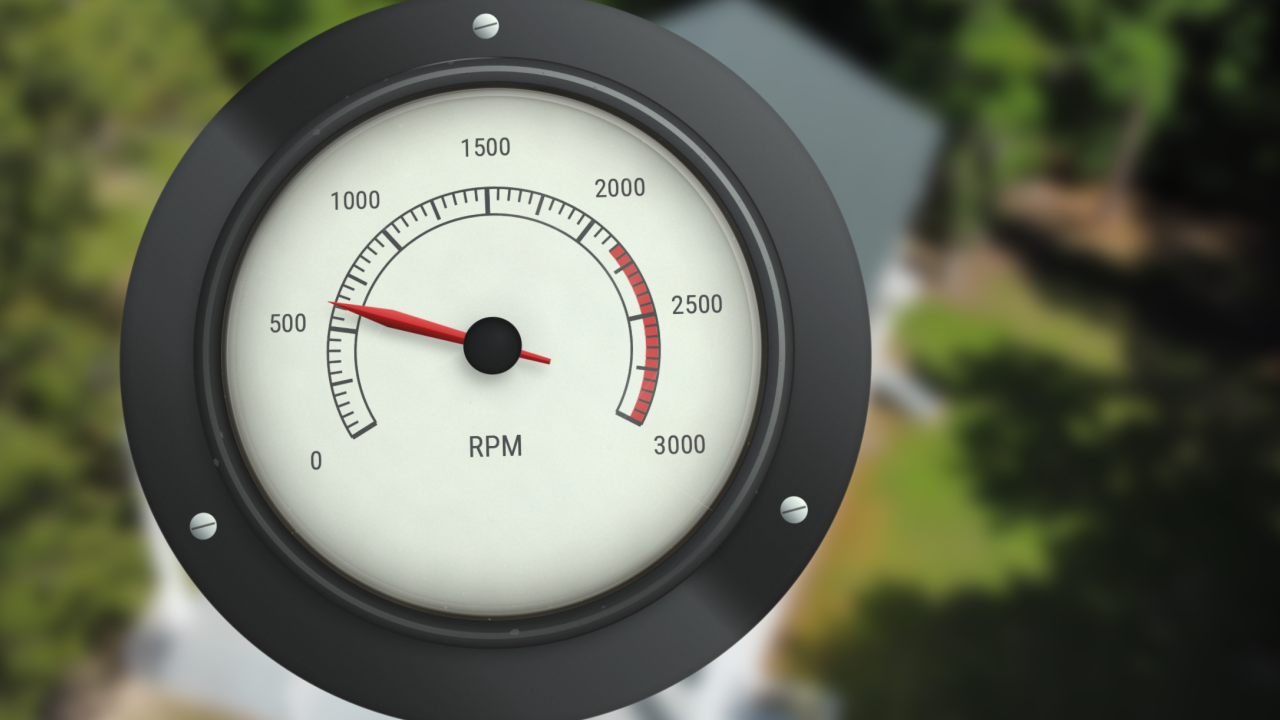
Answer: 600 rpm
